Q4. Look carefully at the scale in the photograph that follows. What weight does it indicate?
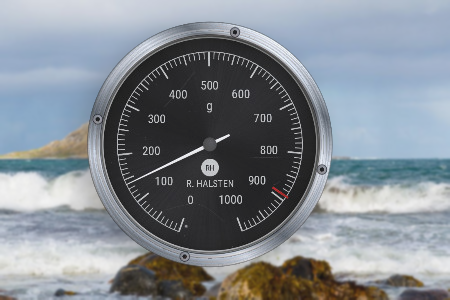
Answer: 140 g
